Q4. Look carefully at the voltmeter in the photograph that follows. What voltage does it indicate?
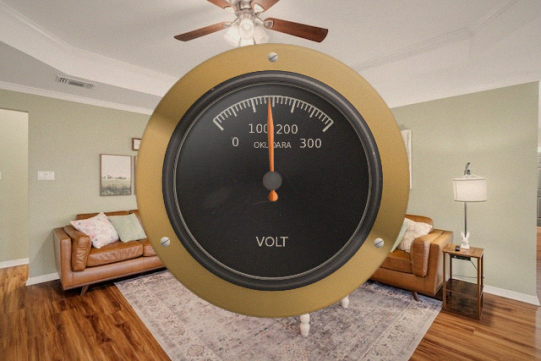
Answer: 140 V
